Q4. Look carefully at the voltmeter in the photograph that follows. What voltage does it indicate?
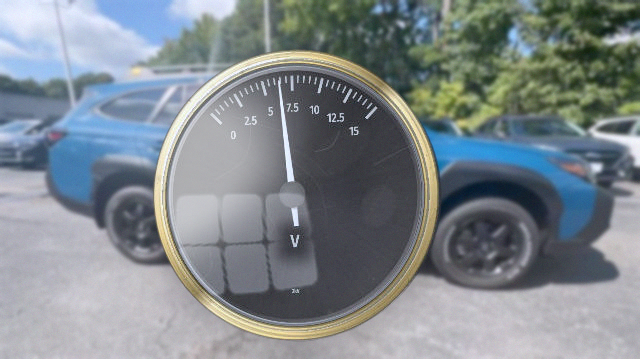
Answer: 6.5 V
